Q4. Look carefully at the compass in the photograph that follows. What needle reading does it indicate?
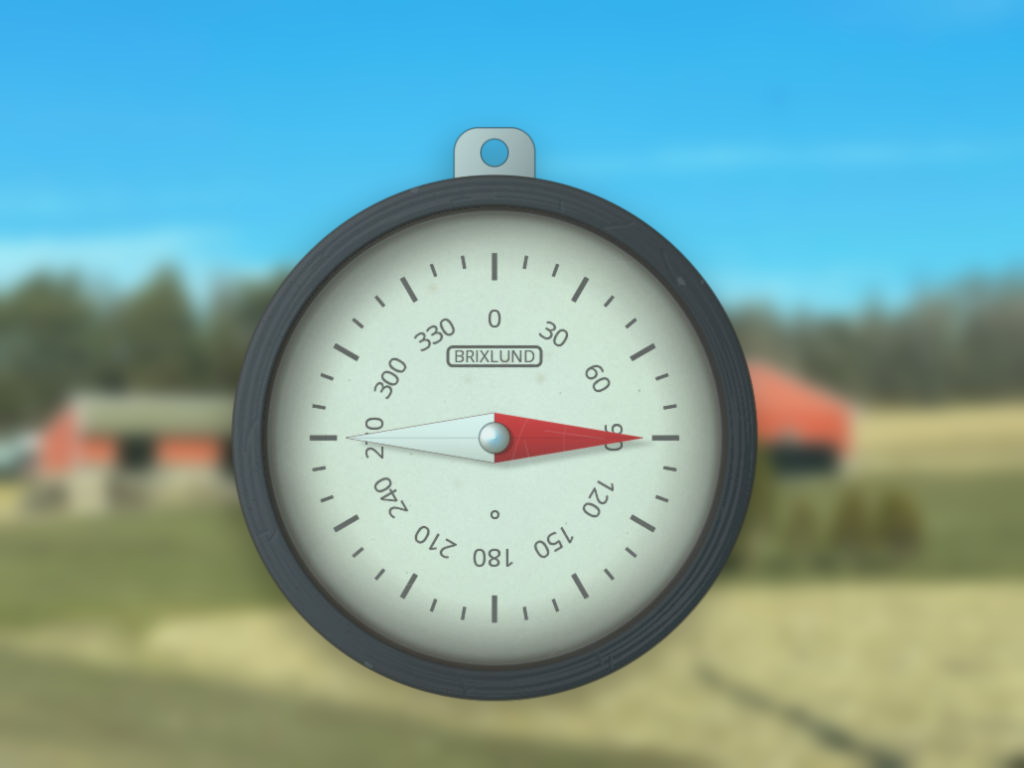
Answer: 90 °
